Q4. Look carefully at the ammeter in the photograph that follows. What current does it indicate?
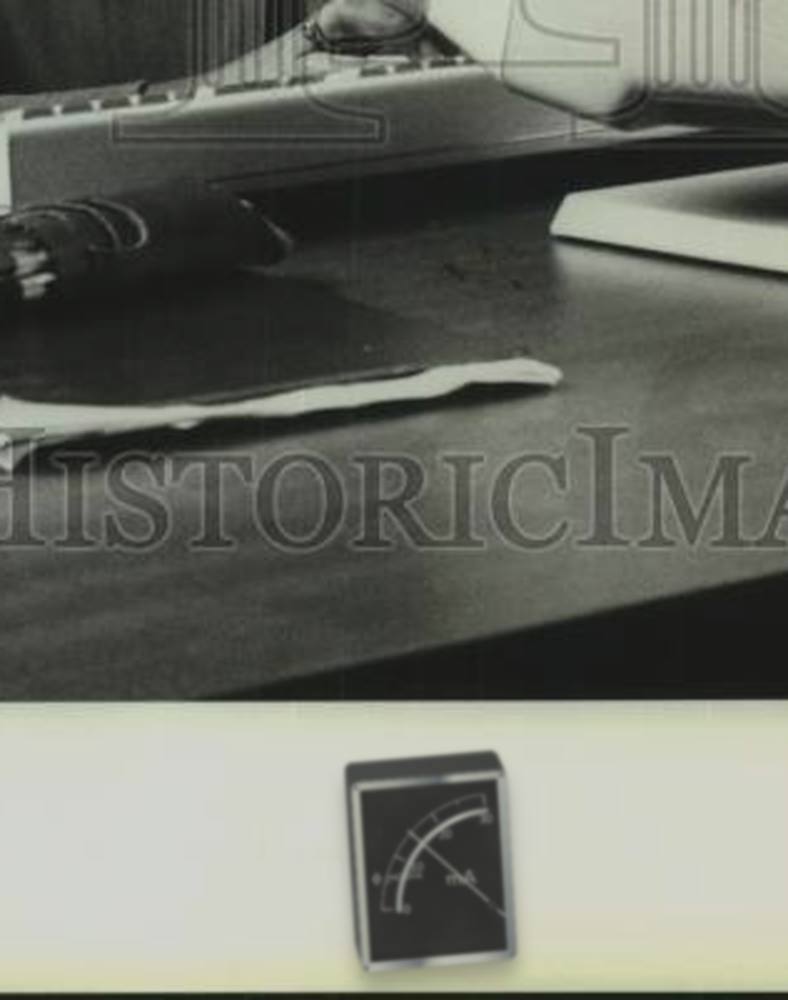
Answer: 15 mA
